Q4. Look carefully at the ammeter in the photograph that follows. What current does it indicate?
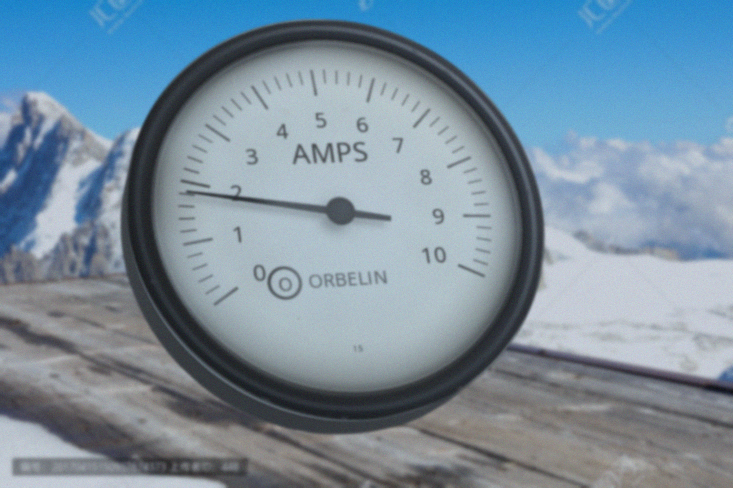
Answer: 1.8 A
